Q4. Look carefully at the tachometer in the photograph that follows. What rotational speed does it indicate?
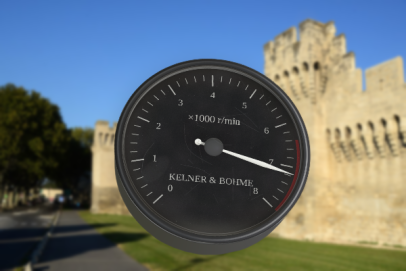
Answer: 7200 rpm
